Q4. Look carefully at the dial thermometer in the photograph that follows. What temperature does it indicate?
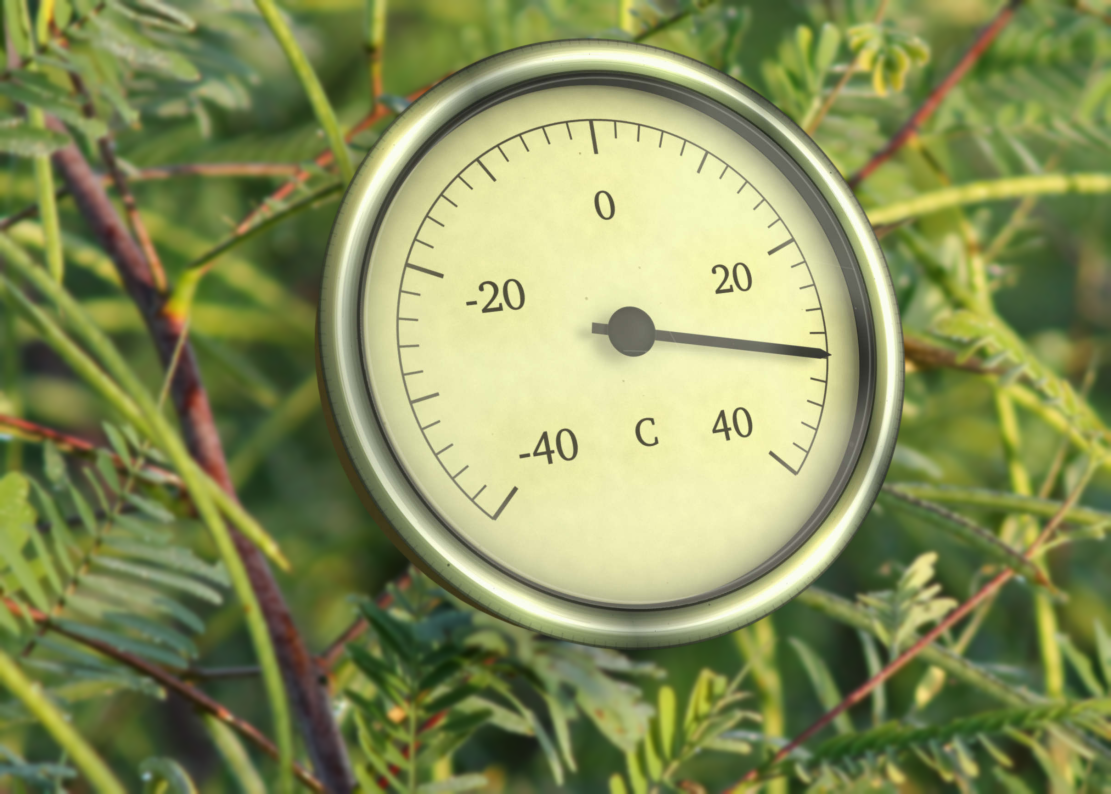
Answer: 30 °C
